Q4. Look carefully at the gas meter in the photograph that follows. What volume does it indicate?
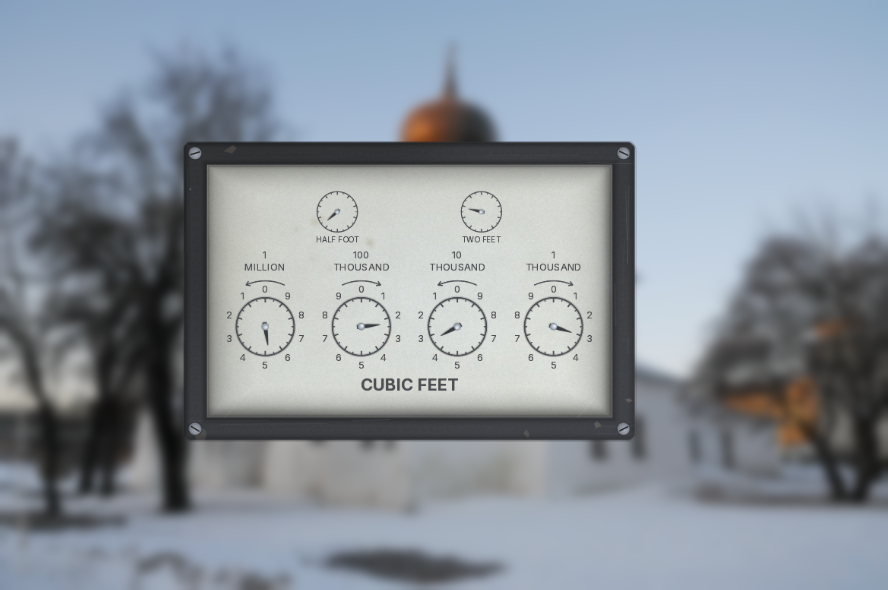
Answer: 523300 ft³
